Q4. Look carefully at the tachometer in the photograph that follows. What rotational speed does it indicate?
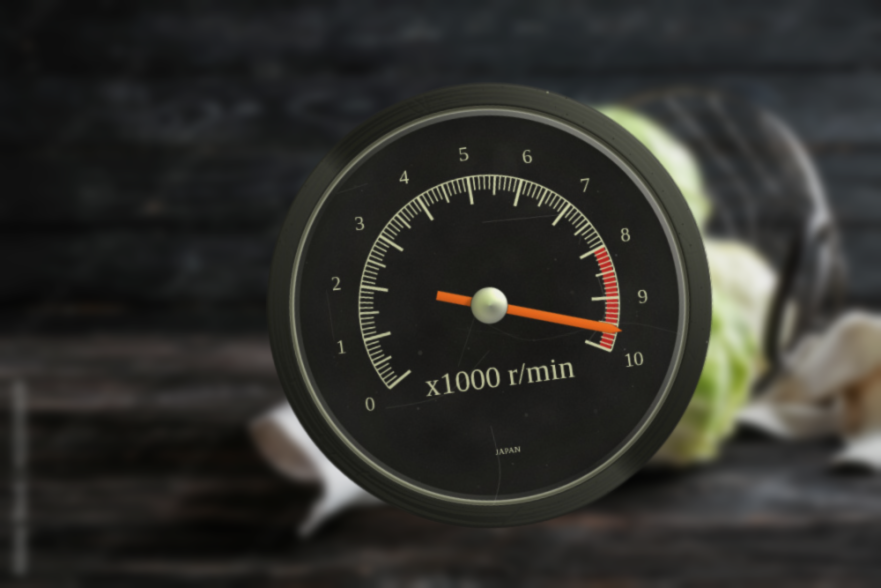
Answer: 9600 rpm
